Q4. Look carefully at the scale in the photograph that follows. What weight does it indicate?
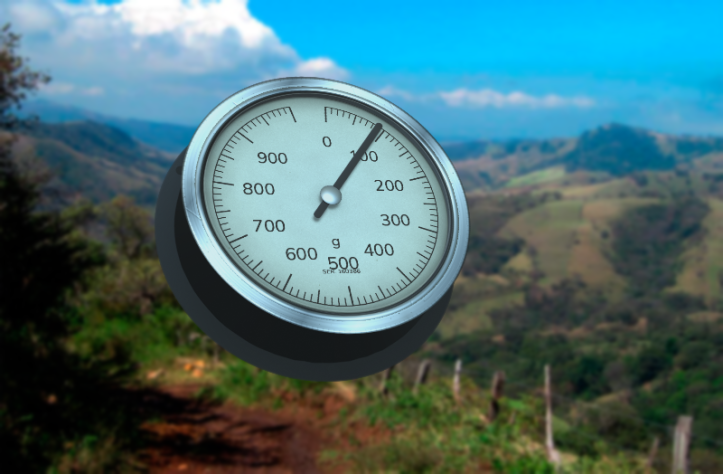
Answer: 90 g
